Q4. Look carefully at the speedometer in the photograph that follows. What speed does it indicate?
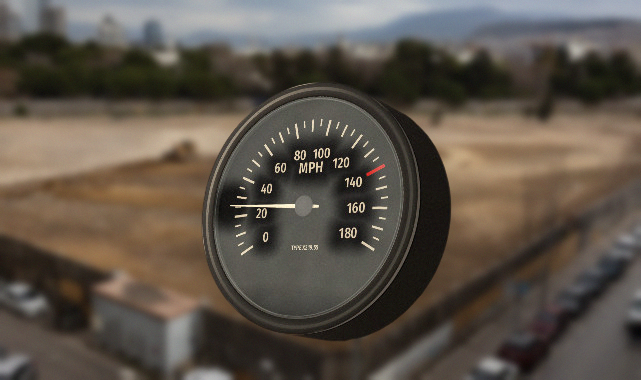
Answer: 25 mph
